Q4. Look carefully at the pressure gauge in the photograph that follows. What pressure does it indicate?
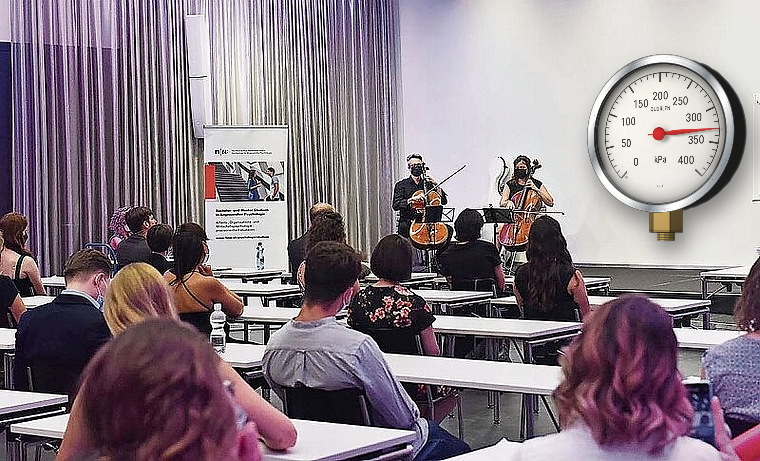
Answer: 330 kPa
